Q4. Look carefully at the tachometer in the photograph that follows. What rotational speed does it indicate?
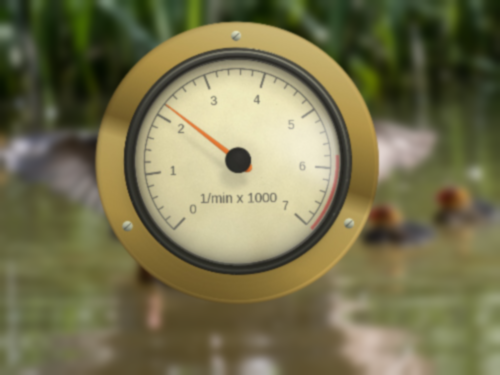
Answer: 2200 rpm
